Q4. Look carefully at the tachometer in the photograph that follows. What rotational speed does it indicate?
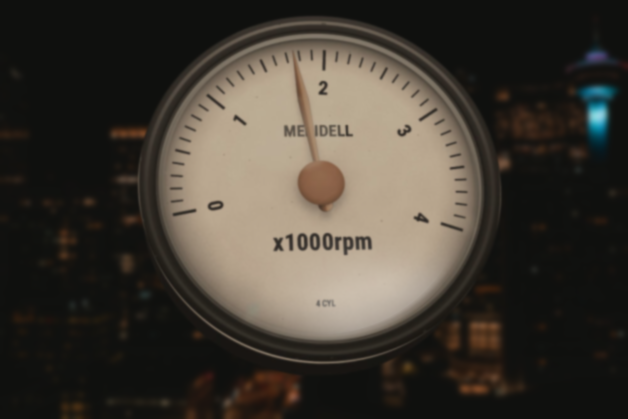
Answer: 1750 rpm
